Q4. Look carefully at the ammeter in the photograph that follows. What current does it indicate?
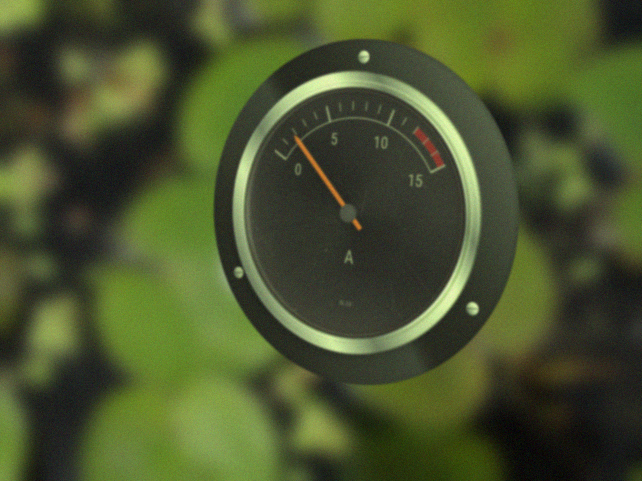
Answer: 2 A
